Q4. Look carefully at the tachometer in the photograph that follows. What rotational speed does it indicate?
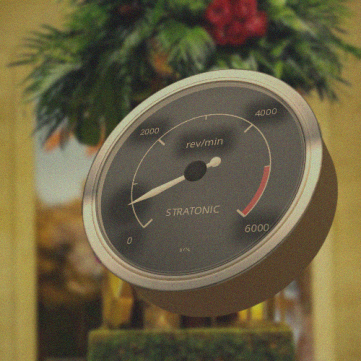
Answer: 500 rpm
